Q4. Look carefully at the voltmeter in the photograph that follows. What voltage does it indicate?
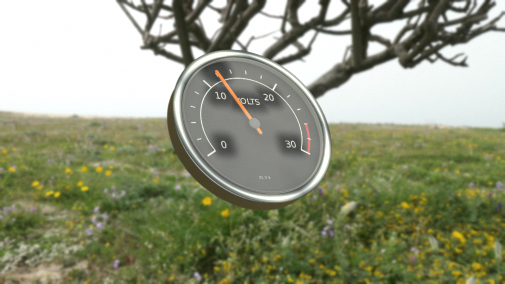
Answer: 12 V
